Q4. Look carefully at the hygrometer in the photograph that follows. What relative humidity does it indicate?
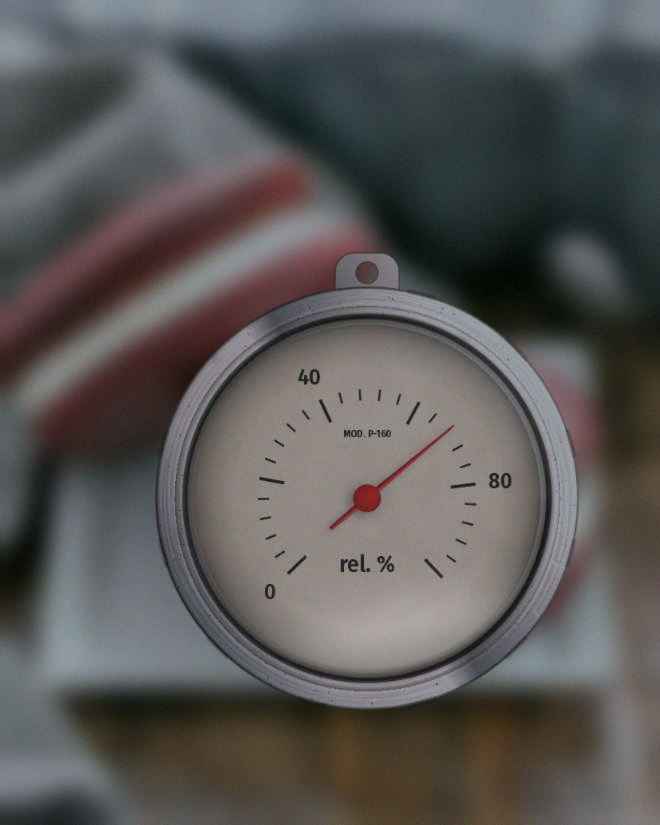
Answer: 68 %
